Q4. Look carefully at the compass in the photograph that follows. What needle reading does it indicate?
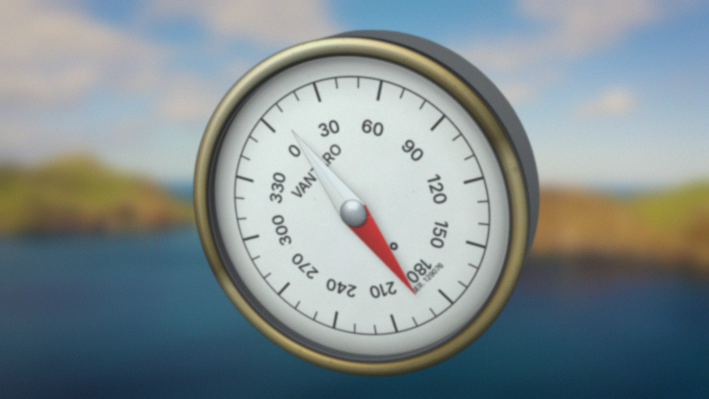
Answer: 190 °
